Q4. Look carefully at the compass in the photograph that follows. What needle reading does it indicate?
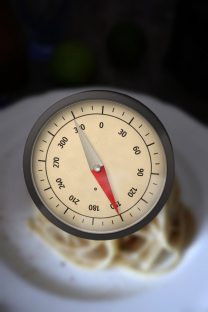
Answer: 150 °
